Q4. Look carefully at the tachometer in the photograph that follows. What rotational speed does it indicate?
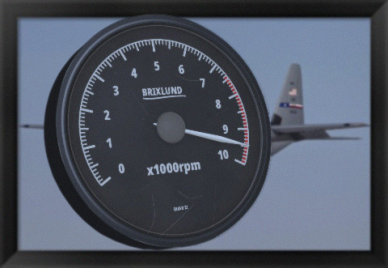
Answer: 9500 rpm
